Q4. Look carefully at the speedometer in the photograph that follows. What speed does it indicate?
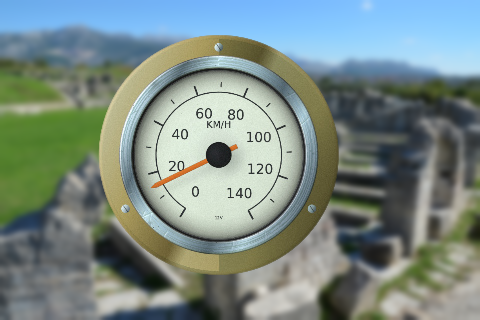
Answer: 15 km/h
